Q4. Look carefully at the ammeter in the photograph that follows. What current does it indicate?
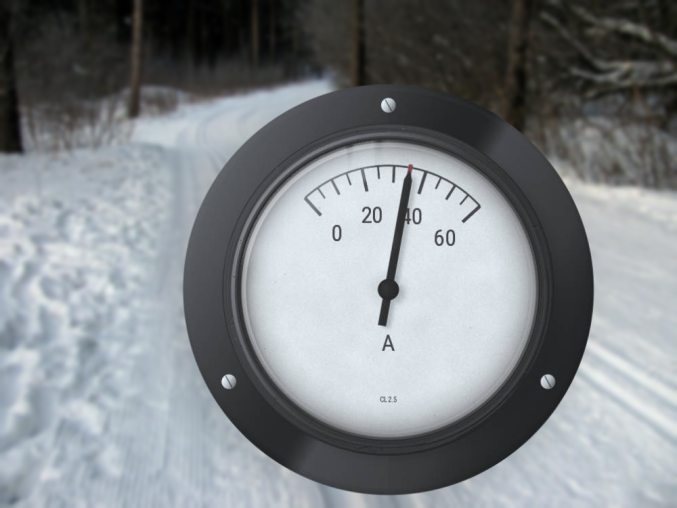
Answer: 35 A
